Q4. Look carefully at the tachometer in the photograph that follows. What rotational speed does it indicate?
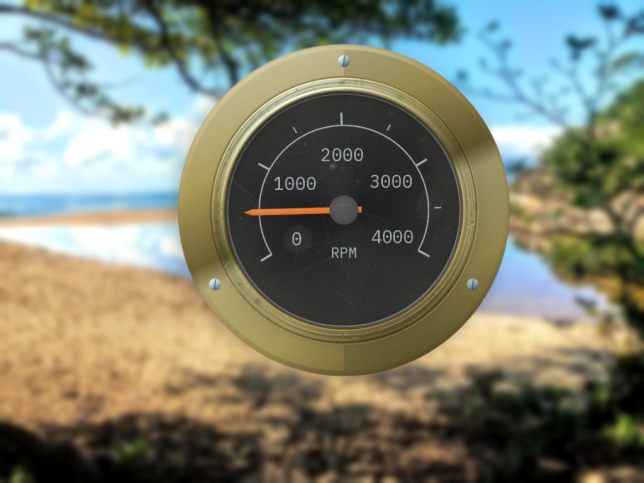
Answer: 500 rpm
